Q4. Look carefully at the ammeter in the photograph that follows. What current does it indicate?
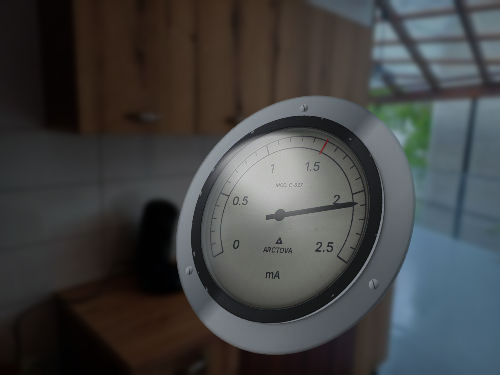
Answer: 2.1 mA
